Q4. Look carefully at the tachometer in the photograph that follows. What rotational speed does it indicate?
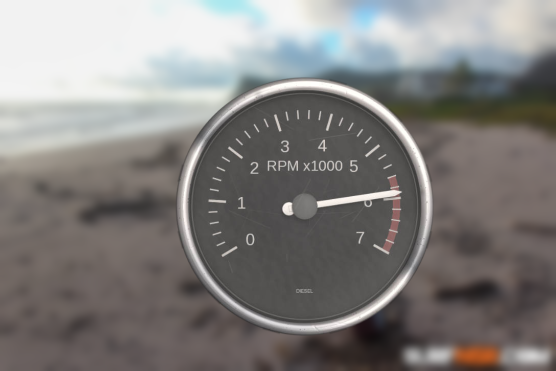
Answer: 5900 rpm
